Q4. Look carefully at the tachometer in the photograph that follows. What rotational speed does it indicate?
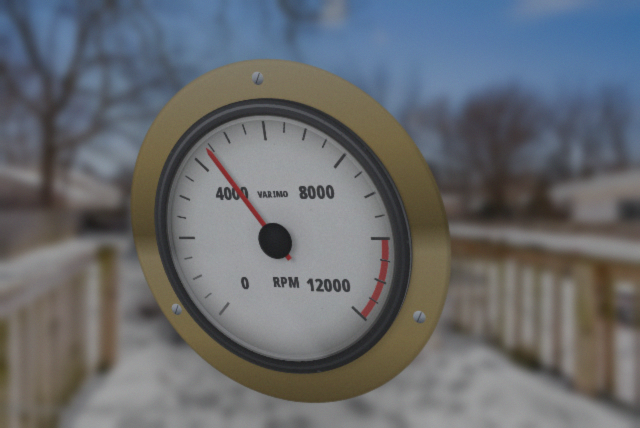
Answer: 4500 rpm
